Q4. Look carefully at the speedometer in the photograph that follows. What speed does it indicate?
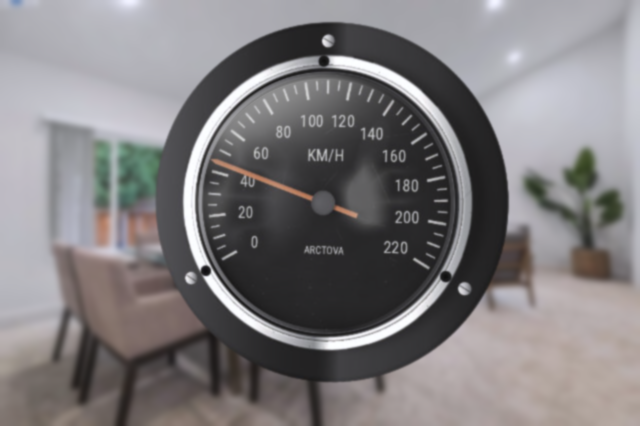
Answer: 45 km/h
